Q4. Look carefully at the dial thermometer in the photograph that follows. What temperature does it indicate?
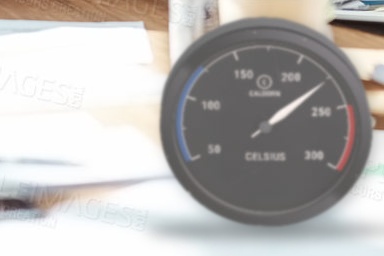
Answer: 225 °C
